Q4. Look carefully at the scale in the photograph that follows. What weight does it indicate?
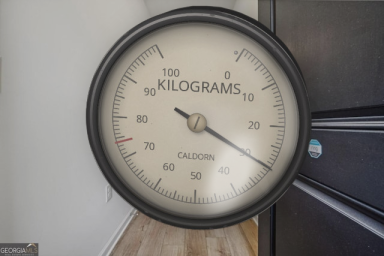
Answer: 30 kg
